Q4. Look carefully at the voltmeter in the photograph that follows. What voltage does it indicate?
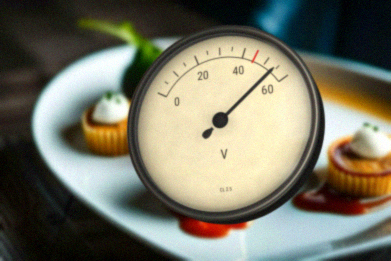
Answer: 55 V
